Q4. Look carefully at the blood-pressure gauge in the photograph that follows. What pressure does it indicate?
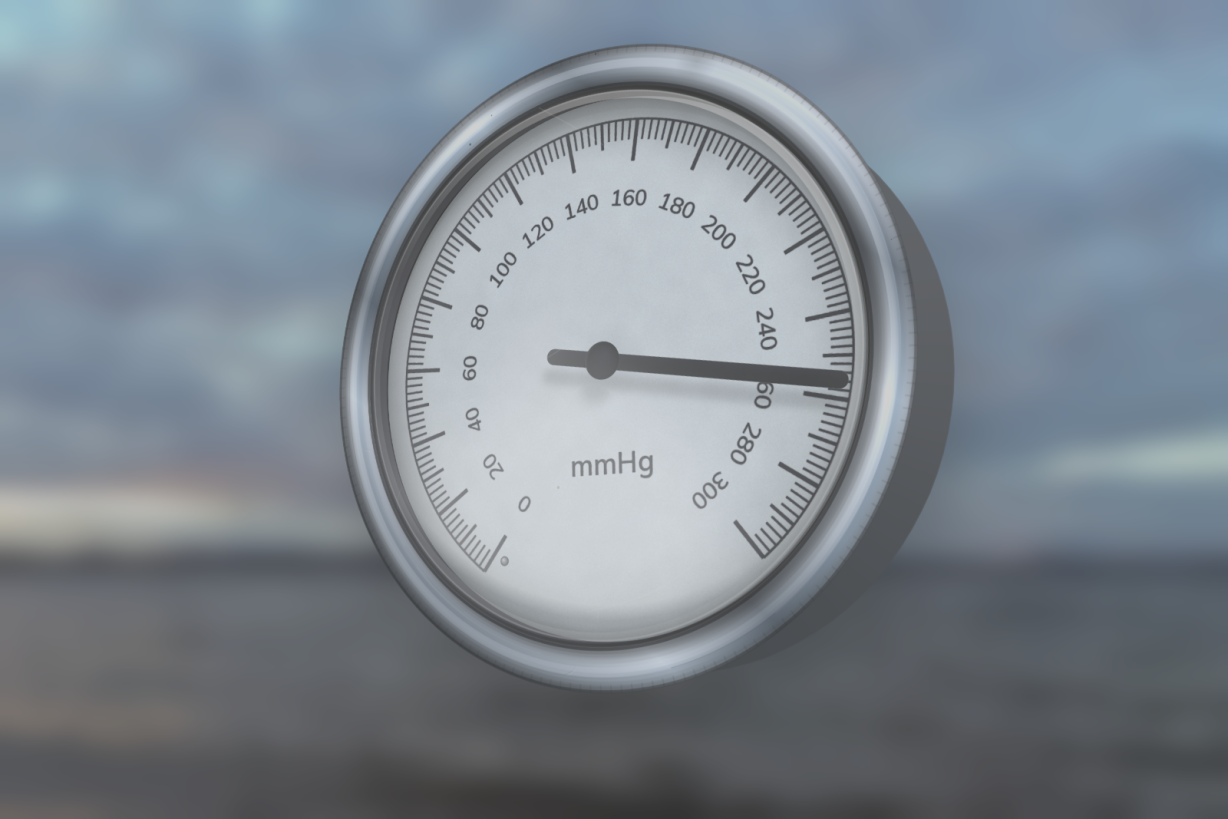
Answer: 256 mmHg
